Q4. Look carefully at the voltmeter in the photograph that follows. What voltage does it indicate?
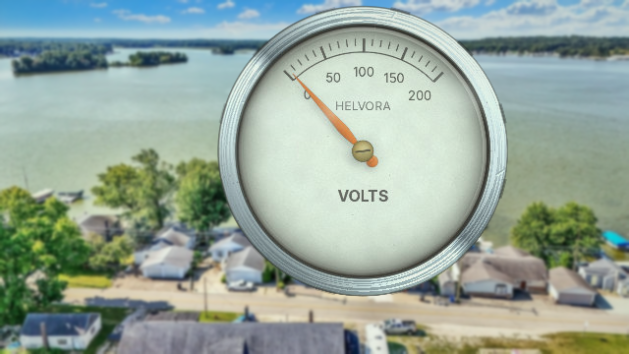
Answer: 5 V
